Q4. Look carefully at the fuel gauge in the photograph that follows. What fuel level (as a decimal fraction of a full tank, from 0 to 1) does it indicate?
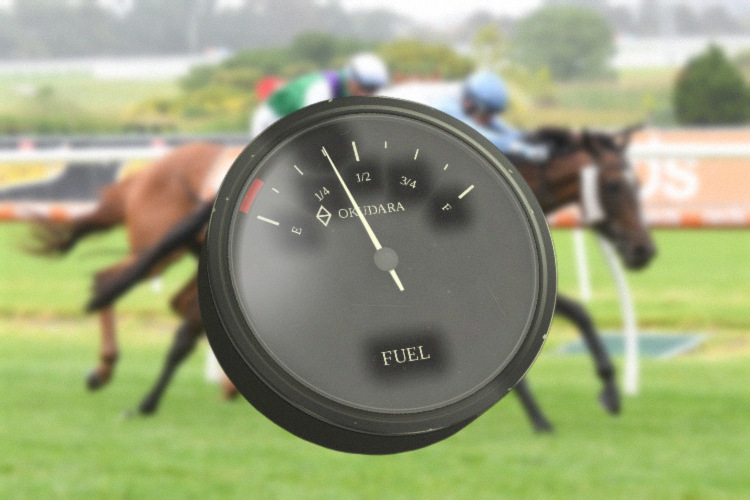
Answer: 0.375
